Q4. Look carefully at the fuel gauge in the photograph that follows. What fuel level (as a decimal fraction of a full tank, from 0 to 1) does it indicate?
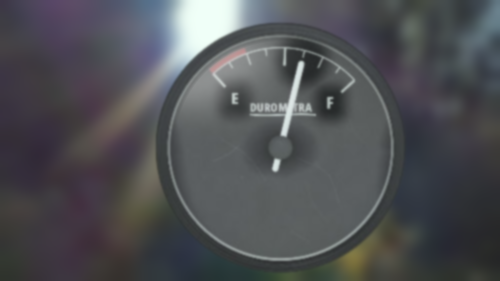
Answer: 0.625
